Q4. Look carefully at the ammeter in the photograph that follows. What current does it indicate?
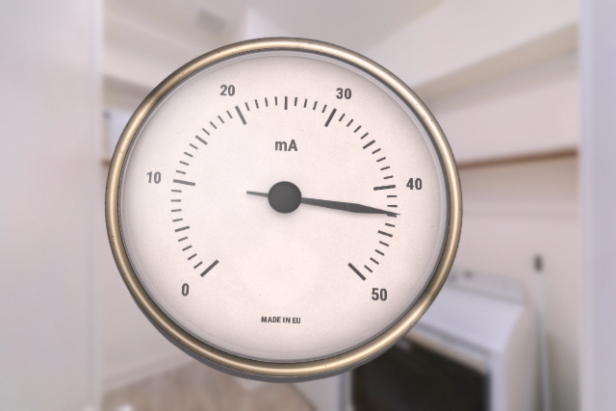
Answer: 43 mA
